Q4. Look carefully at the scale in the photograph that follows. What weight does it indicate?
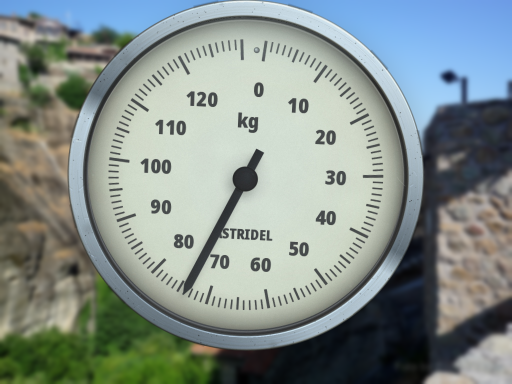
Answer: 74 kg
